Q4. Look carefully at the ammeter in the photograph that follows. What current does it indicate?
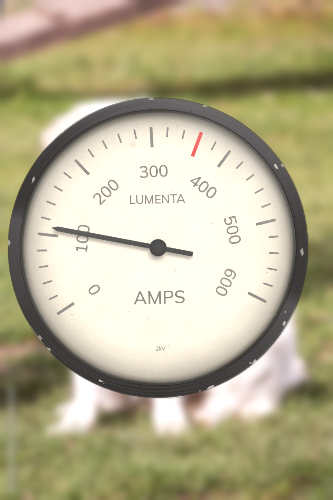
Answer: 110 A
